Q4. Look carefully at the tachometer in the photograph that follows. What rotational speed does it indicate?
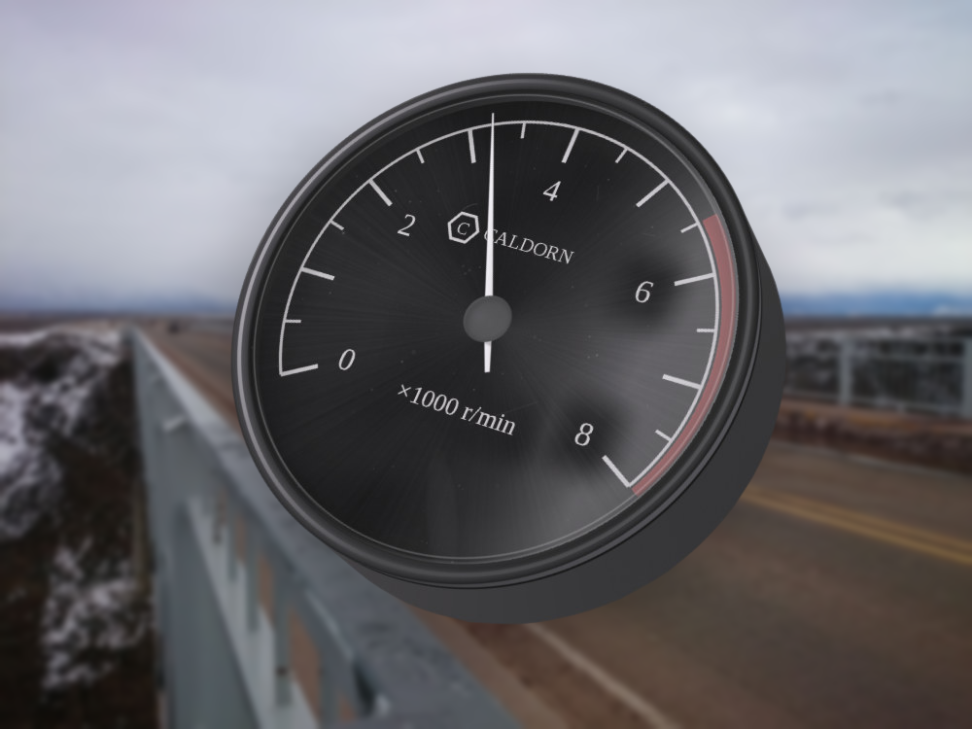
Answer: 3250 rpm
